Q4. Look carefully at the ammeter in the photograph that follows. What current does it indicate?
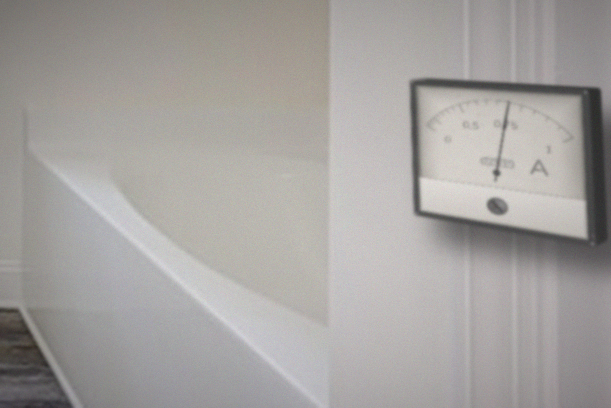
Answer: 0.75 A
